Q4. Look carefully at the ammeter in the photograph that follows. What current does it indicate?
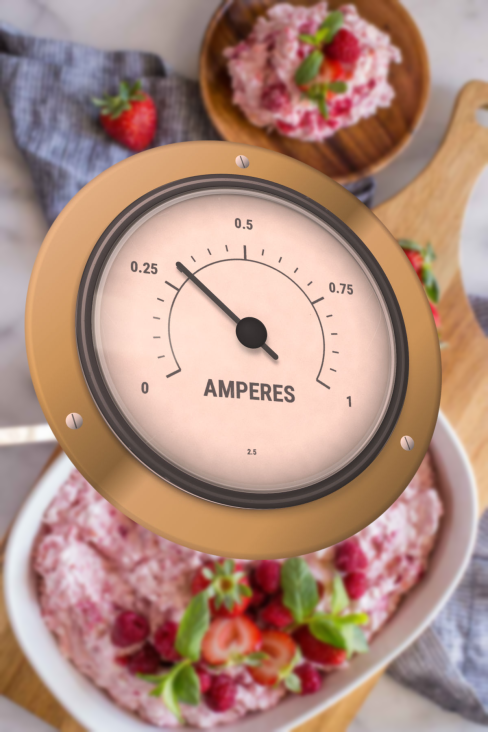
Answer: 0.3 A
